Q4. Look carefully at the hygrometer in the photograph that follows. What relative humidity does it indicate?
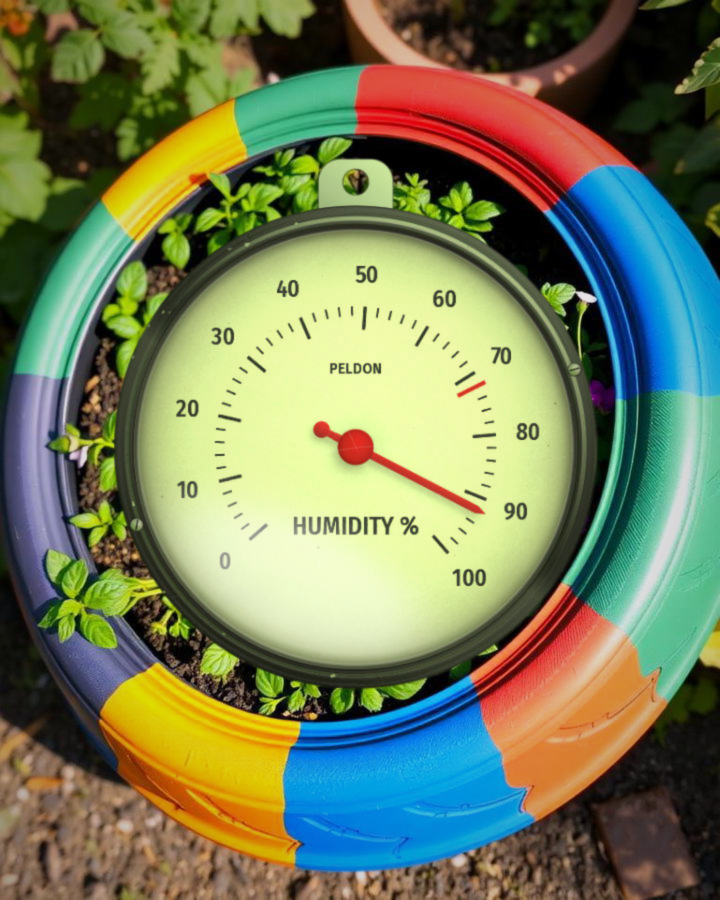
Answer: 92 %
